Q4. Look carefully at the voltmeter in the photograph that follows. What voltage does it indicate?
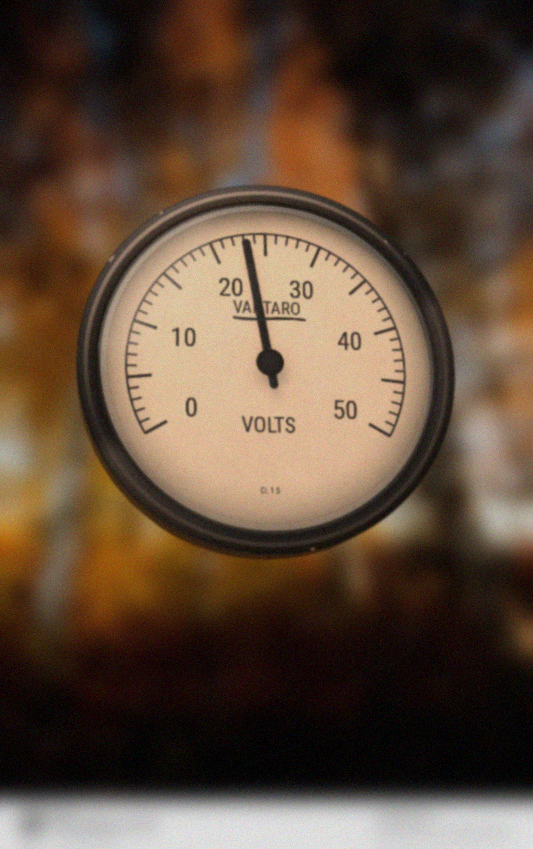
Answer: 23 V
